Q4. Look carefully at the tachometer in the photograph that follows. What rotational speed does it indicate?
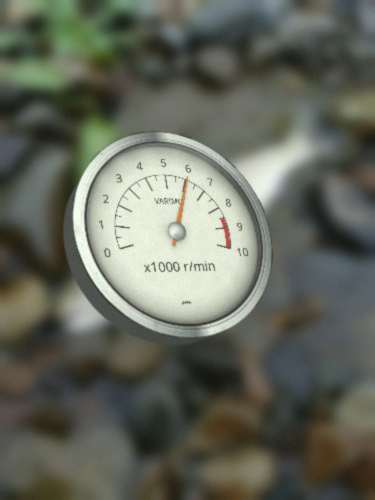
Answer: 6000 rpm
